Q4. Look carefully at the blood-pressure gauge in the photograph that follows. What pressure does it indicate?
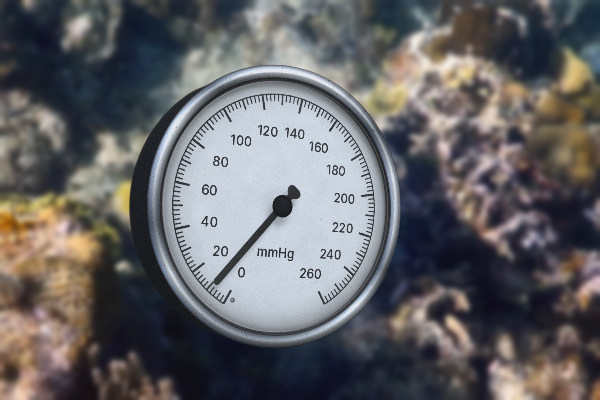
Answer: 10 mmHg
